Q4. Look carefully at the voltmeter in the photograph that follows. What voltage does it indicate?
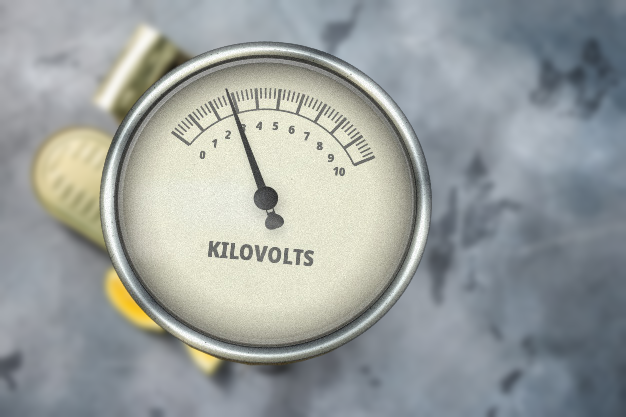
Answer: 2.8 kV
